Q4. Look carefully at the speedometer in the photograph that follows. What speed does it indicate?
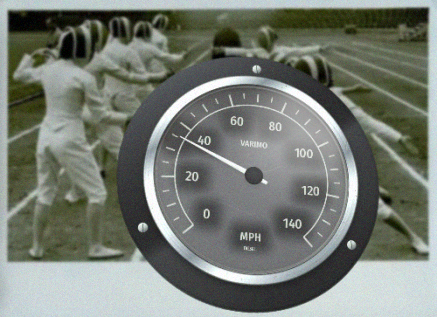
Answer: 35 mph
